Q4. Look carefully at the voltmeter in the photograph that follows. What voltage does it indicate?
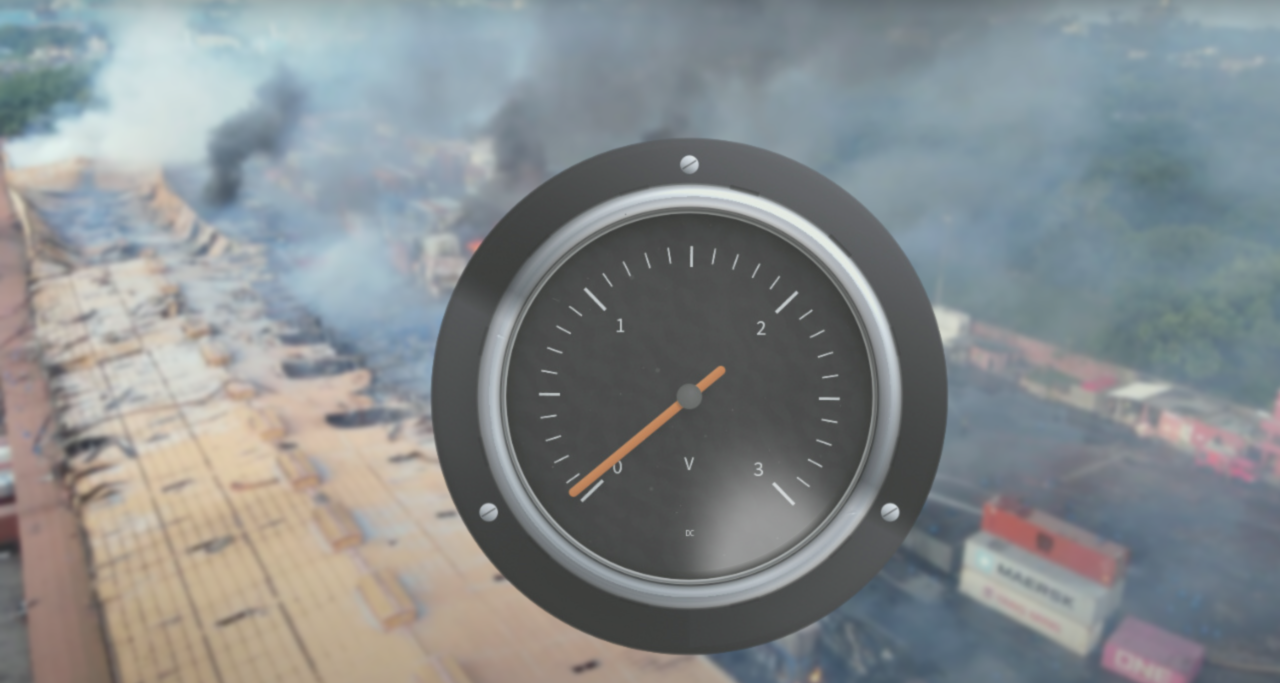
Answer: 0.05 V
